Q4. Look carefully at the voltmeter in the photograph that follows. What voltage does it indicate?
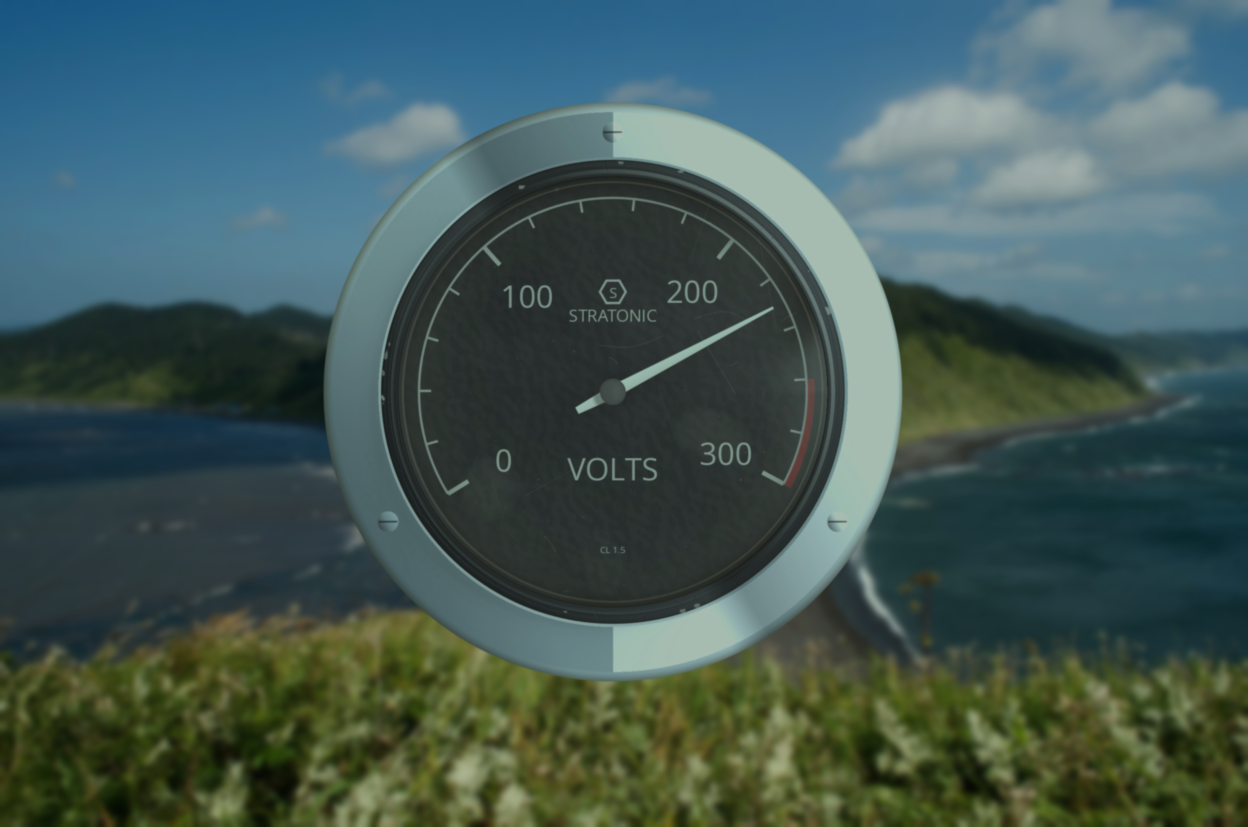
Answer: 230 V
